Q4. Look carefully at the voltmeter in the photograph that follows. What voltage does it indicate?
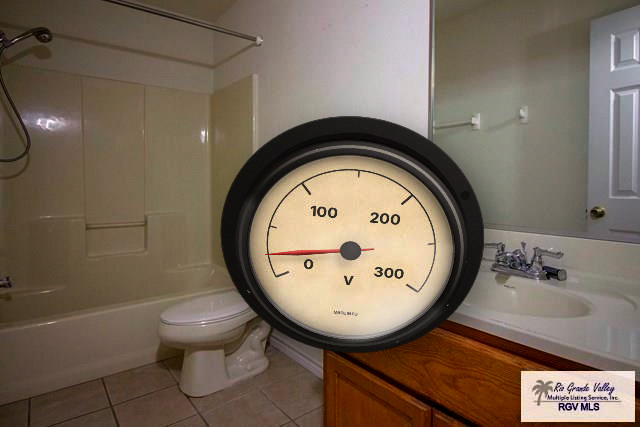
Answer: 25 V
